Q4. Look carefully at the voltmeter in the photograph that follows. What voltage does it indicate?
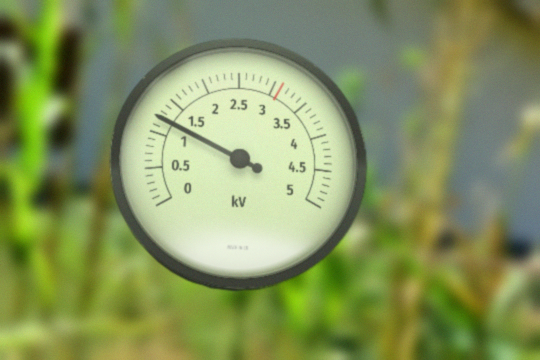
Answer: 1.2 kV
